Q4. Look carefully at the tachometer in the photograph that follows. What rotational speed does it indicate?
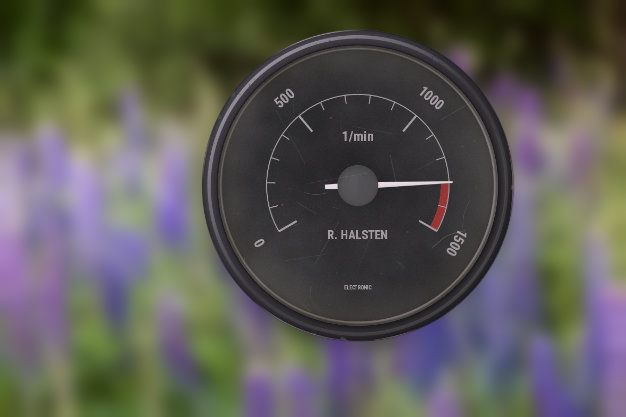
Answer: 1300 rpm
